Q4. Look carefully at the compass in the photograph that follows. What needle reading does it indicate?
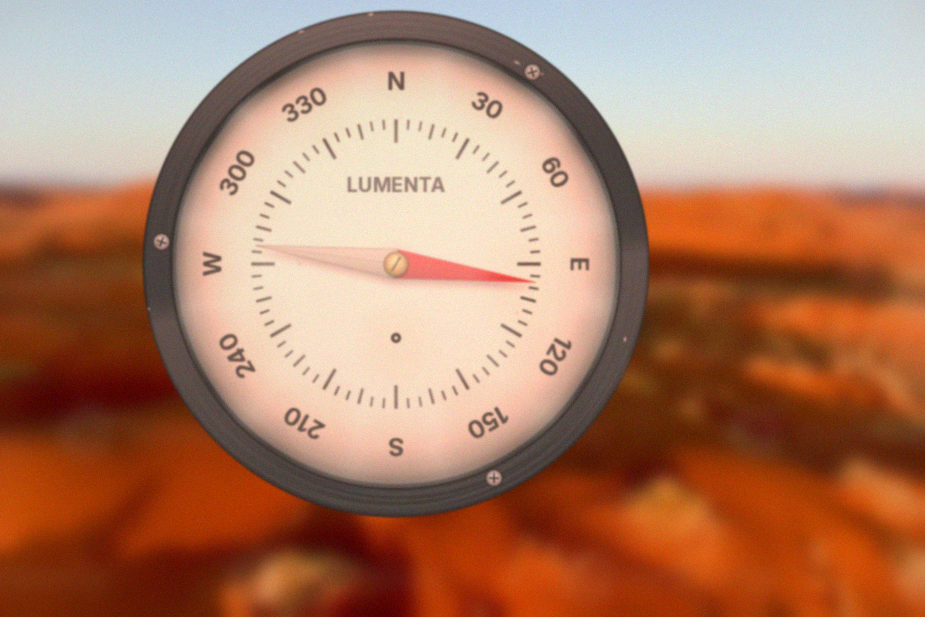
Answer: 97.5 °
